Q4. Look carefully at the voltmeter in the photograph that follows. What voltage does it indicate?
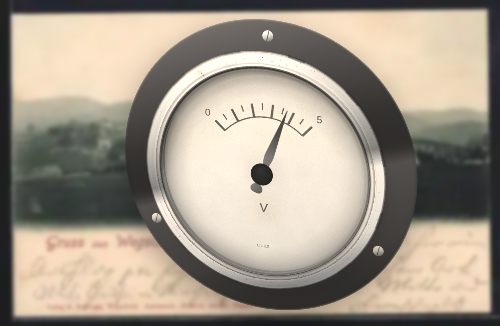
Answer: 3.75 V
